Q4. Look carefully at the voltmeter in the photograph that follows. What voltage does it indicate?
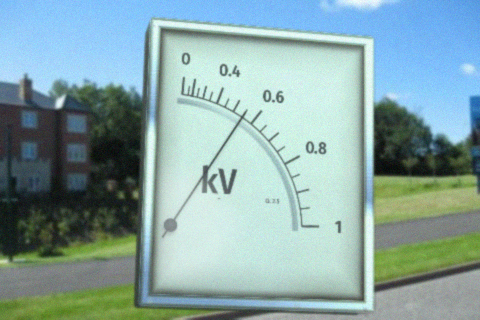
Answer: 0.55 kV
